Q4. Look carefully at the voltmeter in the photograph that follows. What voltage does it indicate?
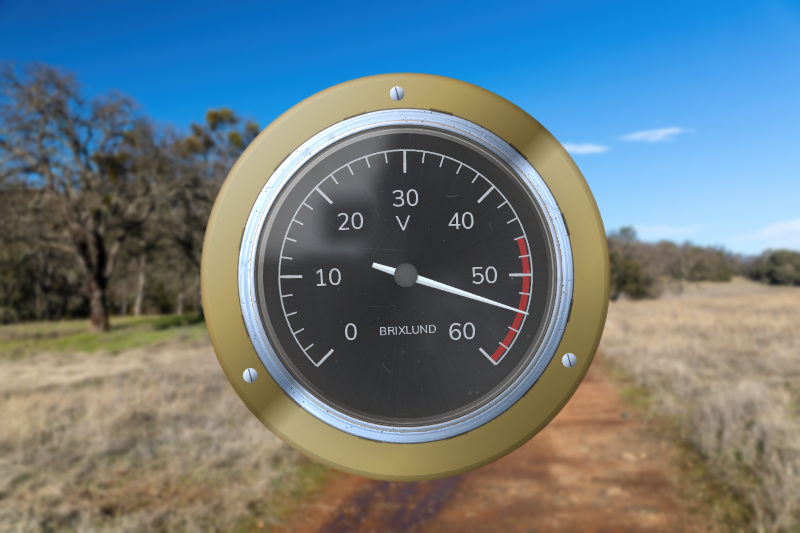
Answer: 54 V
